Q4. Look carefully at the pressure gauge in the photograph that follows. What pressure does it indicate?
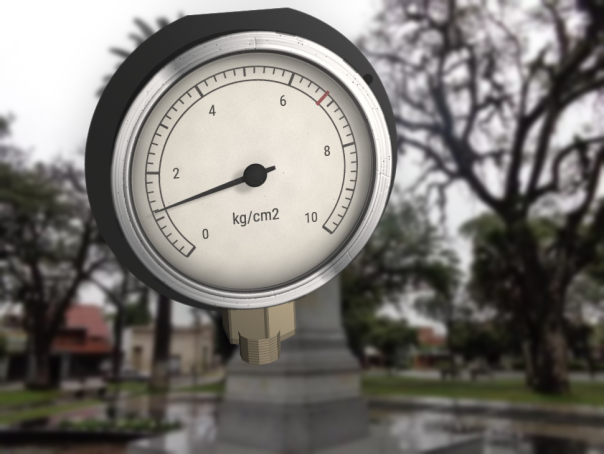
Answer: 1.2 kg/cm²
